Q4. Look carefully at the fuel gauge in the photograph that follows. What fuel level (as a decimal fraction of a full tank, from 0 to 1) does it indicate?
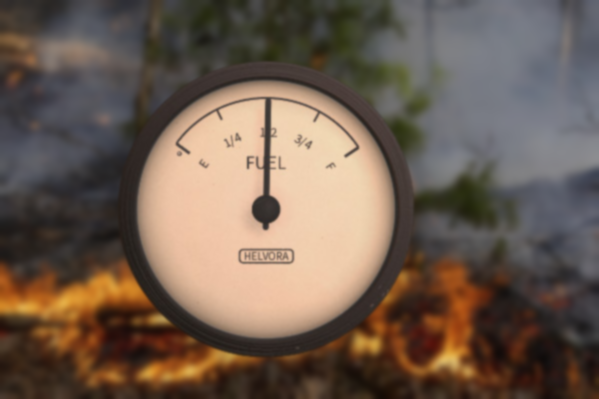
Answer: 0.5
